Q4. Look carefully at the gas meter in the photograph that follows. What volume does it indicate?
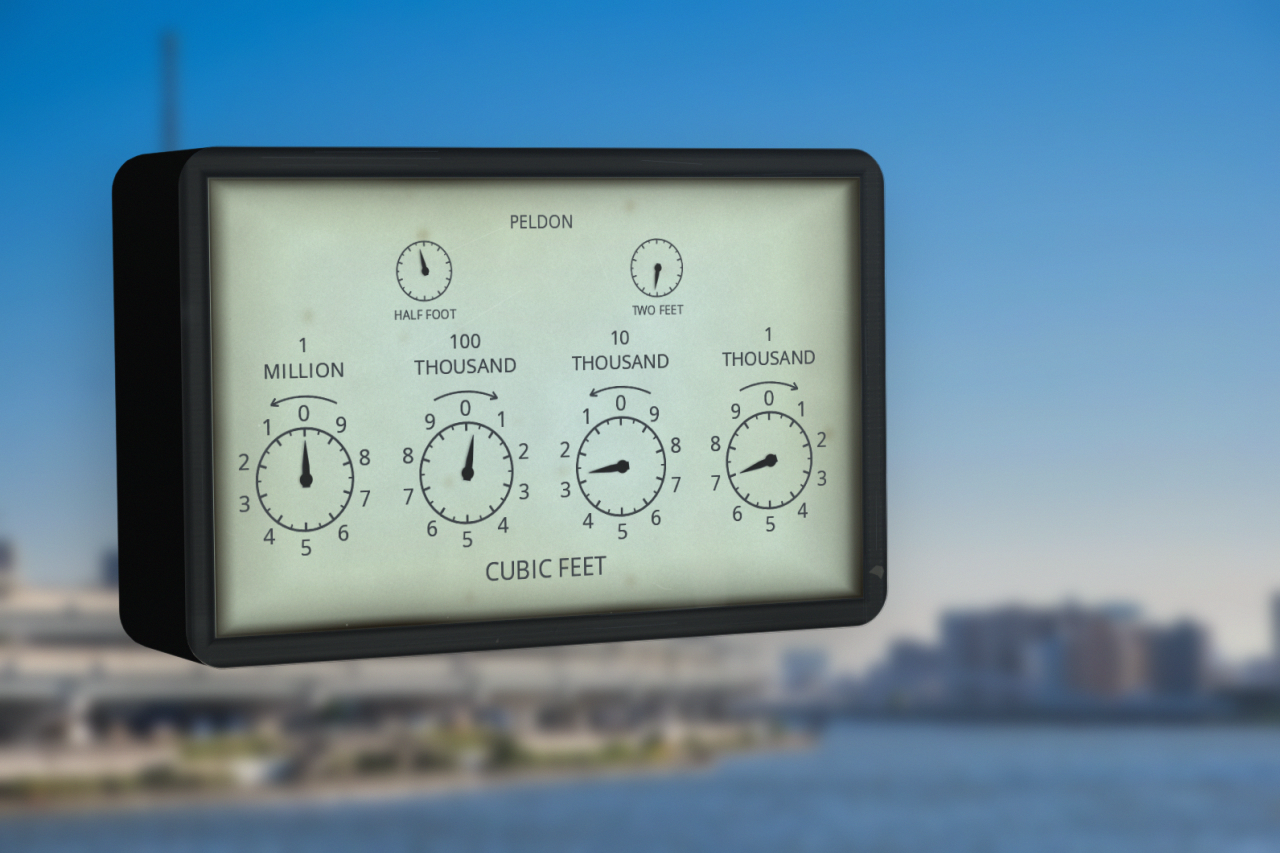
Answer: 2700 ft³
